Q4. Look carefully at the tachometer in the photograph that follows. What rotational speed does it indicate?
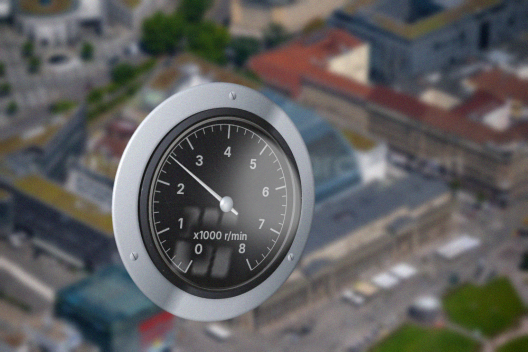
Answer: 2500 rpm
